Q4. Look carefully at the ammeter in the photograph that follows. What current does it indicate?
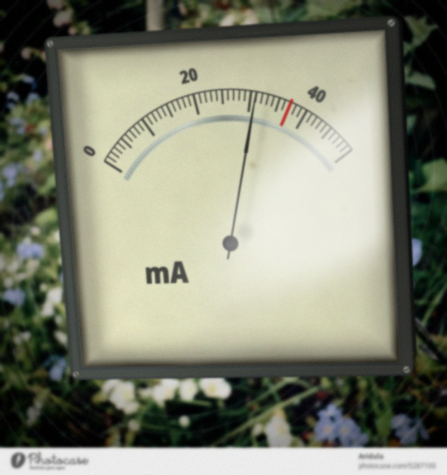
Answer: 31 mA
